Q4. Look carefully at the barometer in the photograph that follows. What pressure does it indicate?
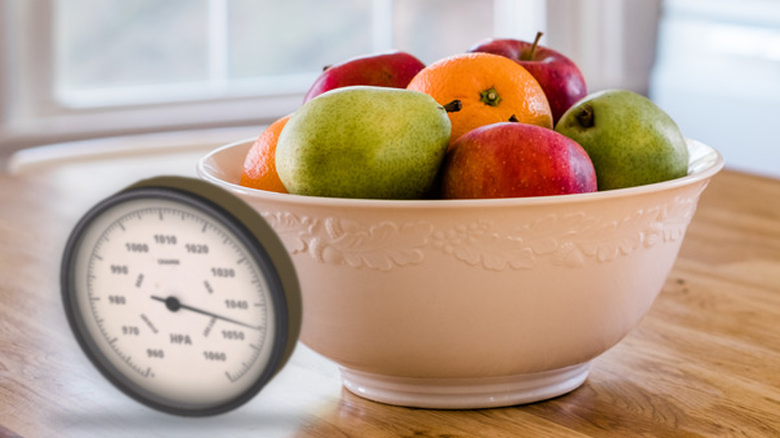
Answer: 1045 hPa
